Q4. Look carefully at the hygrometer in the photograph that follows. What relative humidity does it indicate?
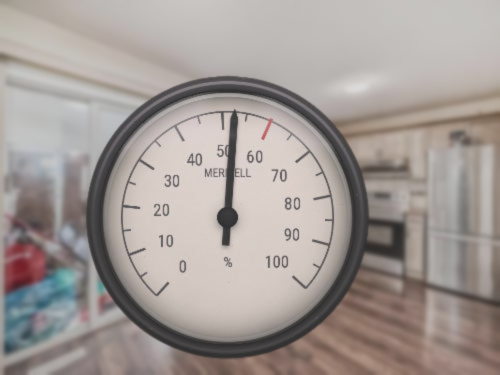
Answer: 52.5 %
